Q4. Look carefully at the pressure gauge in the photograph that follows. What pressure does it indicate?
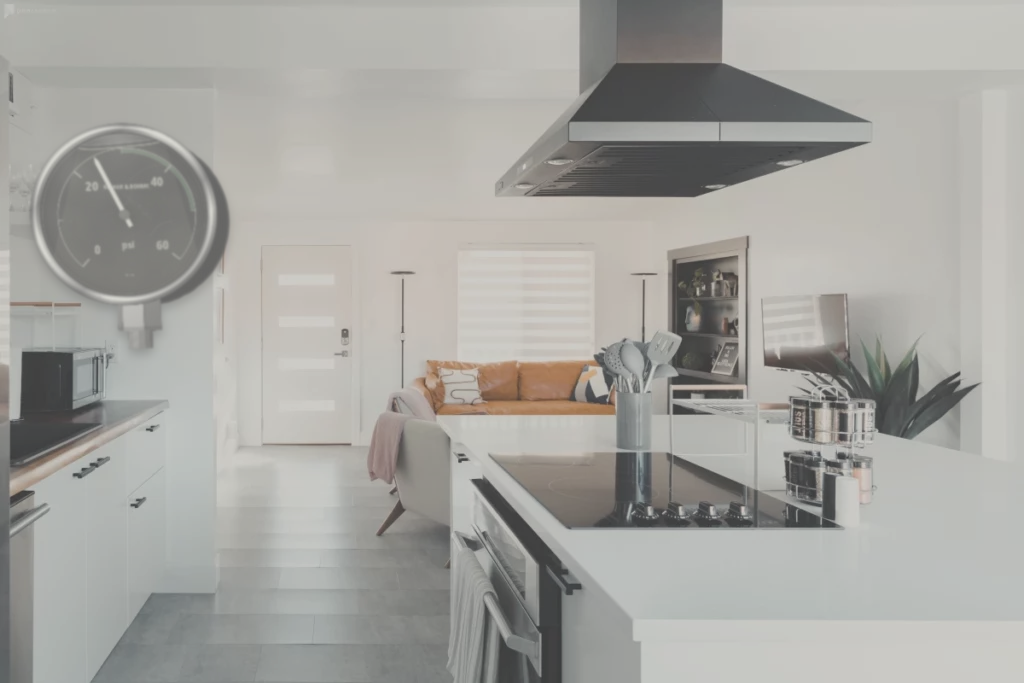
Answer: 25 psi
